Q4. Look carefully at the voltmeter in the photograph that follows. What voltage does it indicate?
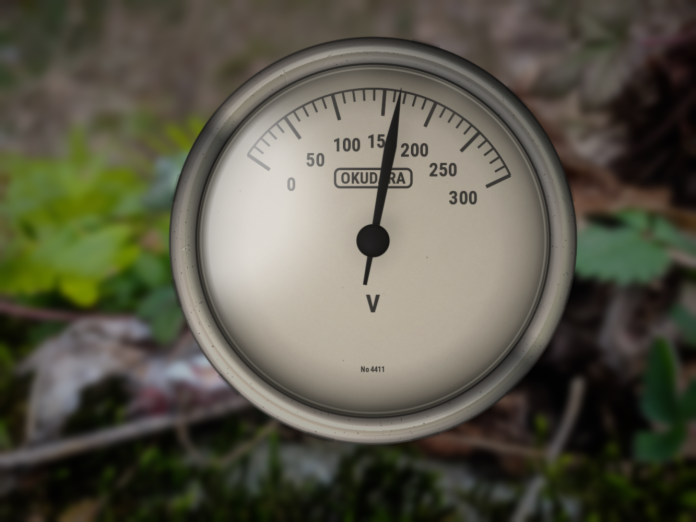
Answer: 165 V
